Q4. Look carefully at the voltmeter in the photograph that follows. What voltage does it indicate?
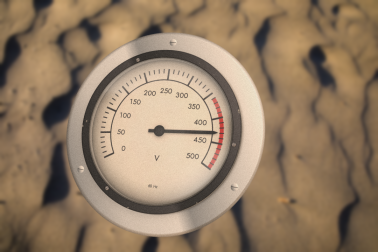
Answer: 430 V
